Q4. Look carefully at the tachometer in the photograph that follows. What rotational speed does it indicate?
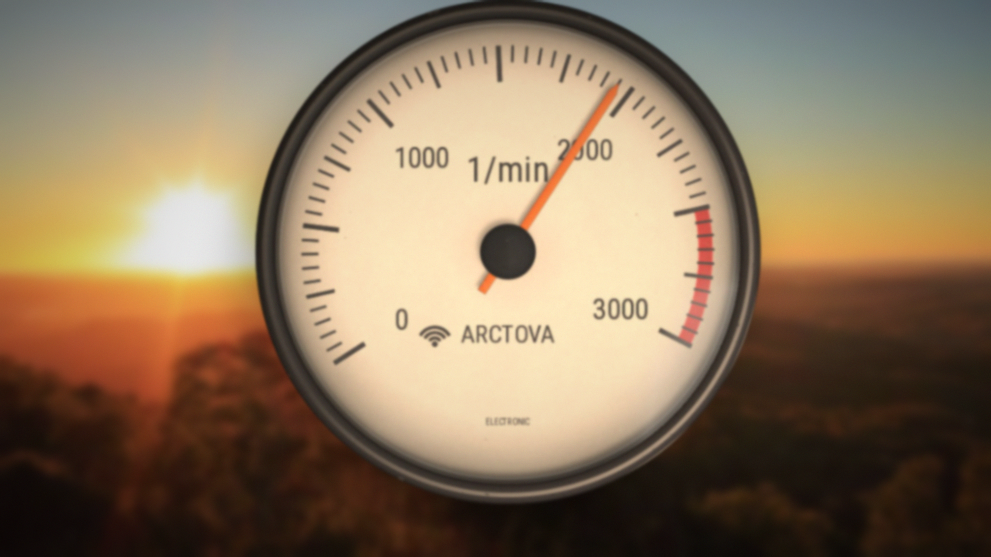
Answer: 1950 rpm
